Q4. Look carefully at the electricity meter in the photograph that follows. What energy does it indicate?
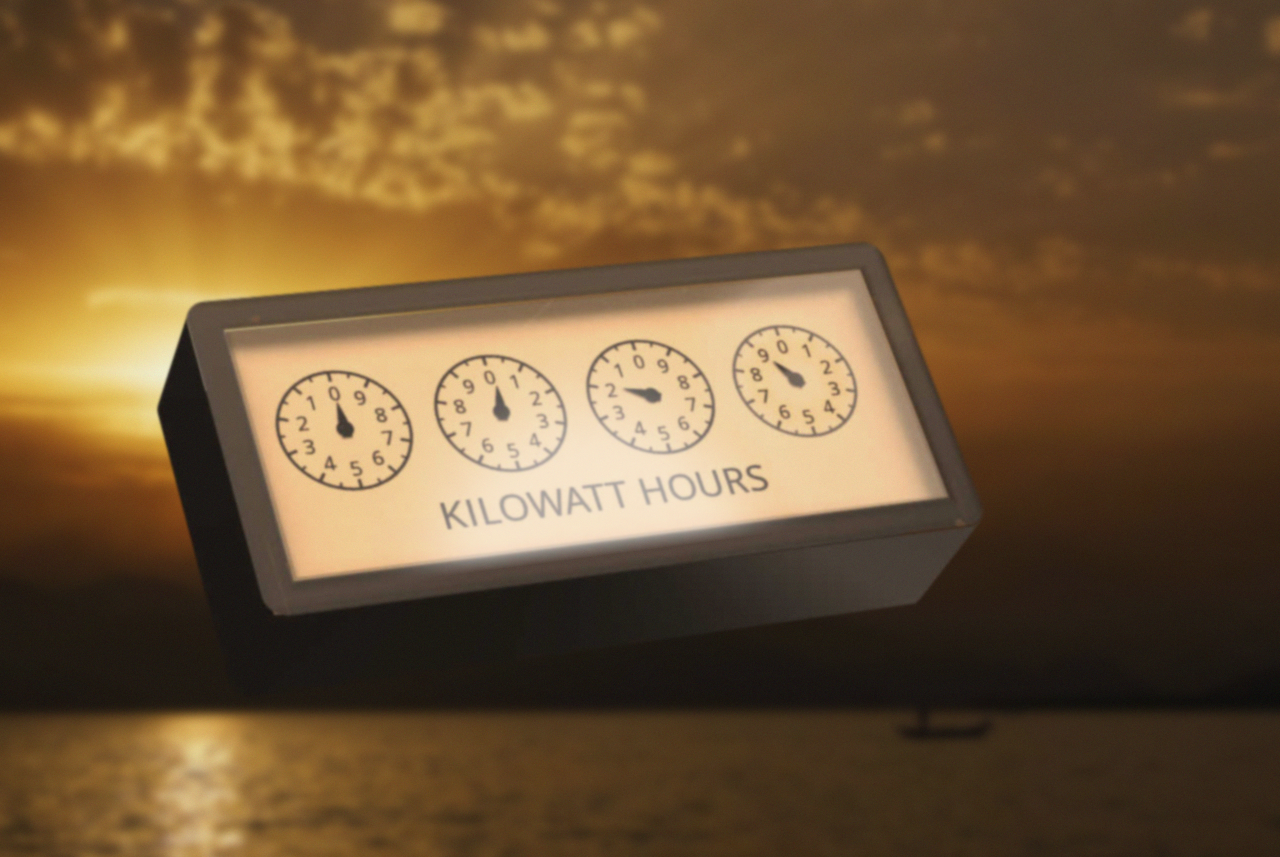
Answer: 19 kWh
